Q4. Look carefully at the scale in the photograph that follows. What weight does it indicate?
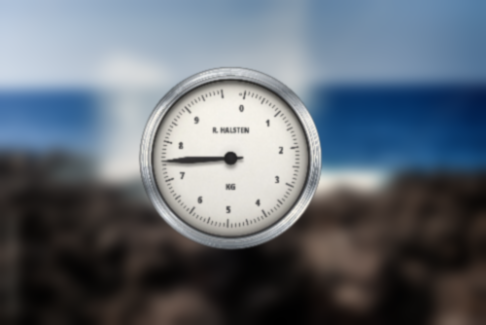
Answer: 7.5 kg
